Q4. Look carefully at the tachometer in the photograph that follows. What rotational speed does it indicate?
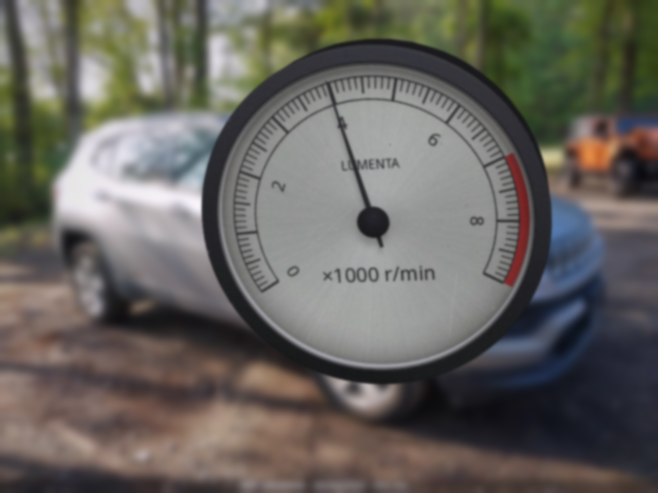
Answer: 4000 rpm
